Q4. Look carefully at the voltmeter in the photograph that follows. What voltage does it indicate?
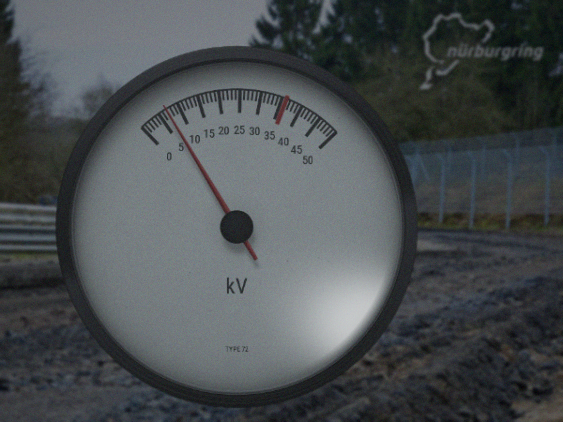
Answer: 7 kV
